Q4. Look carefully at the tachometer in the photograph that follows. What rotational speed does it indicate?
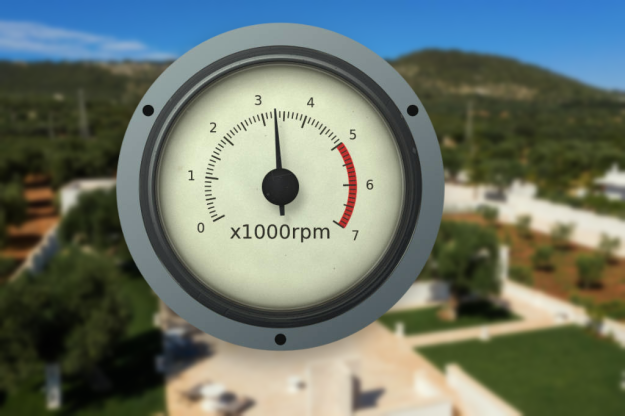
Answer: 3300 rpm
